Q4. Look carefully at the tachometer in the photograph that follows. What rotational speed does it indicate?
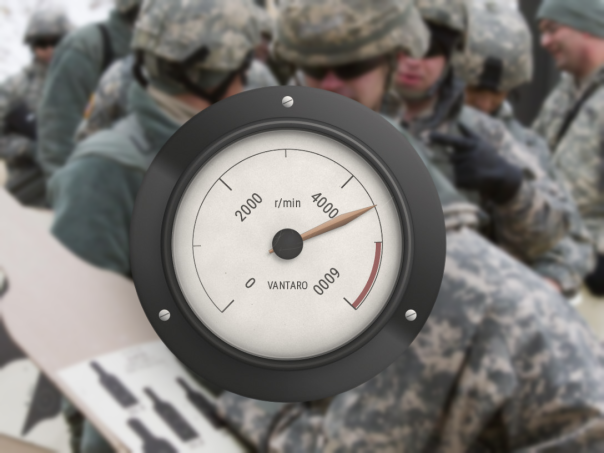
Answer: 4500 rpm
